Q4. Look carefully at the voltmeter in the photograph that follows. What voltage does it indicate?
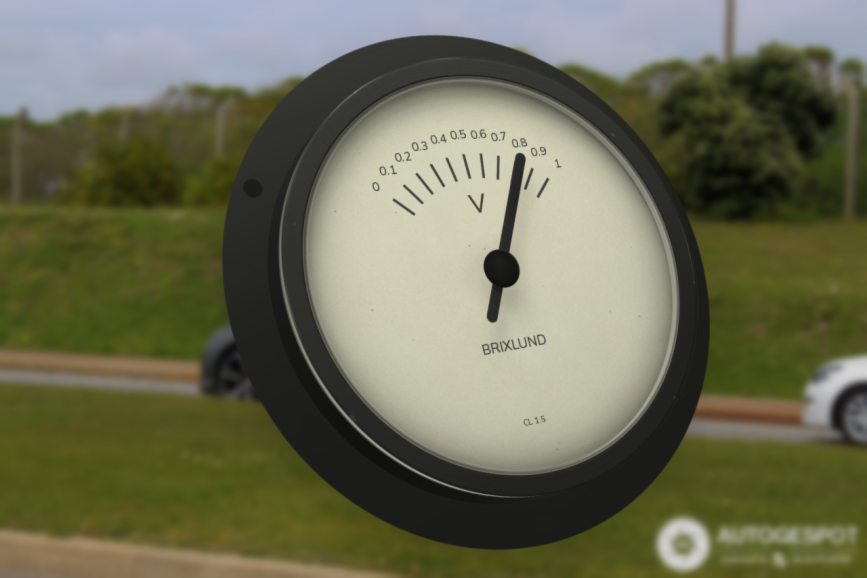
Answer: 0.8 V
